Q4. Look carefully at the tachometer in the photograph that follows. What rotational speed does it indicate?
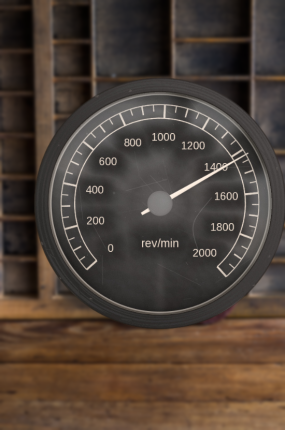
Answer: 1425 rpm
